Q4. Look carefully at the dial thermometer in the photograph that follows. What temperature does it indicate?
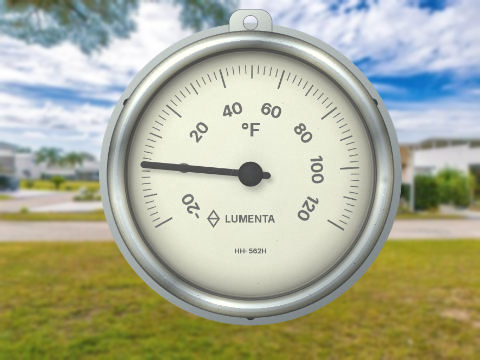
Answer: 0 °F
